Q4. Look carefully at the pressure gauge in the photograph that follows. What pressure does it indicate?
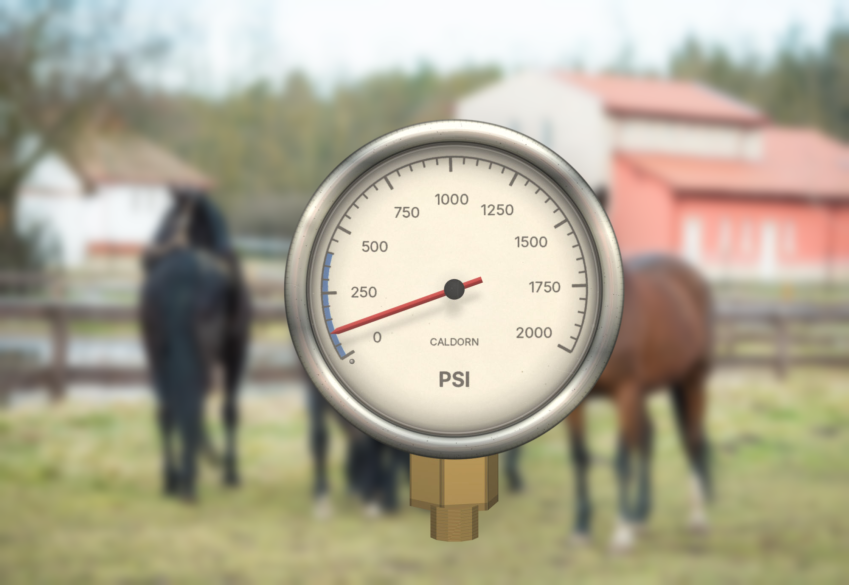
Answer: 100 psi
